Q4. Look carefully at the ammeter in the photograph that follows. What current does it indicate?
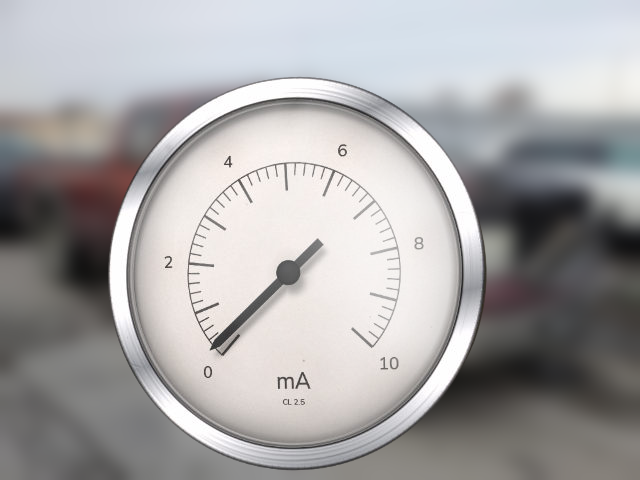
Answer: 0.2 mA
